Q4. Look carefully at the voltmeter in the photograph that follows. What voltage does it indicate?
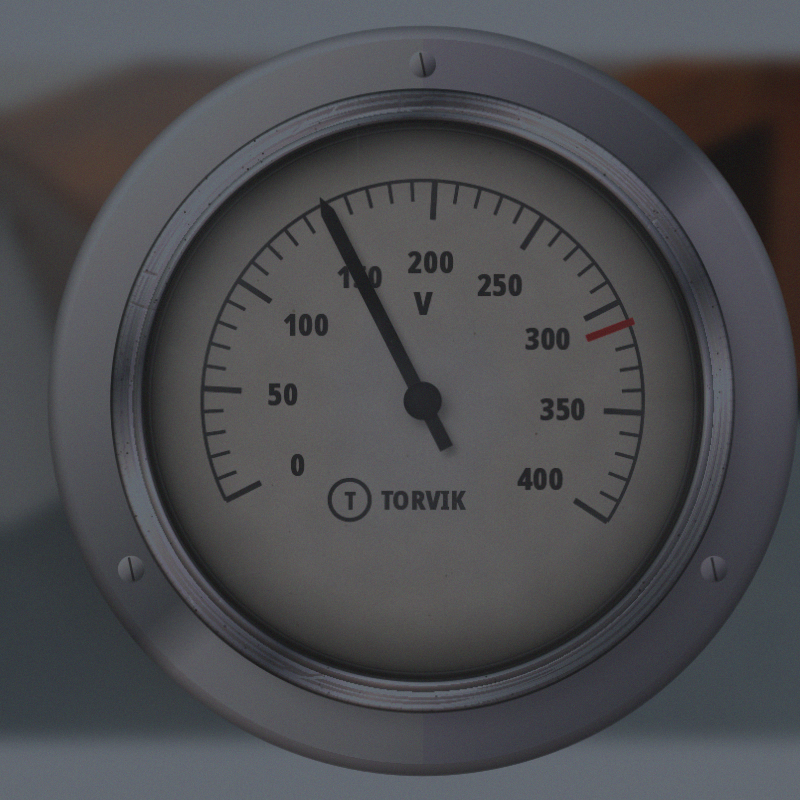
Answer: 150 V
